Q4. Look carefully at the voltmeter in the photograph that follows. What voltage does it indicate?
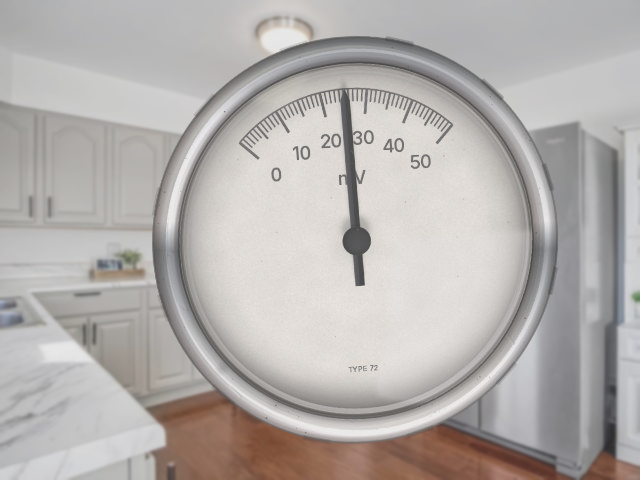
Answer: 25 mV
